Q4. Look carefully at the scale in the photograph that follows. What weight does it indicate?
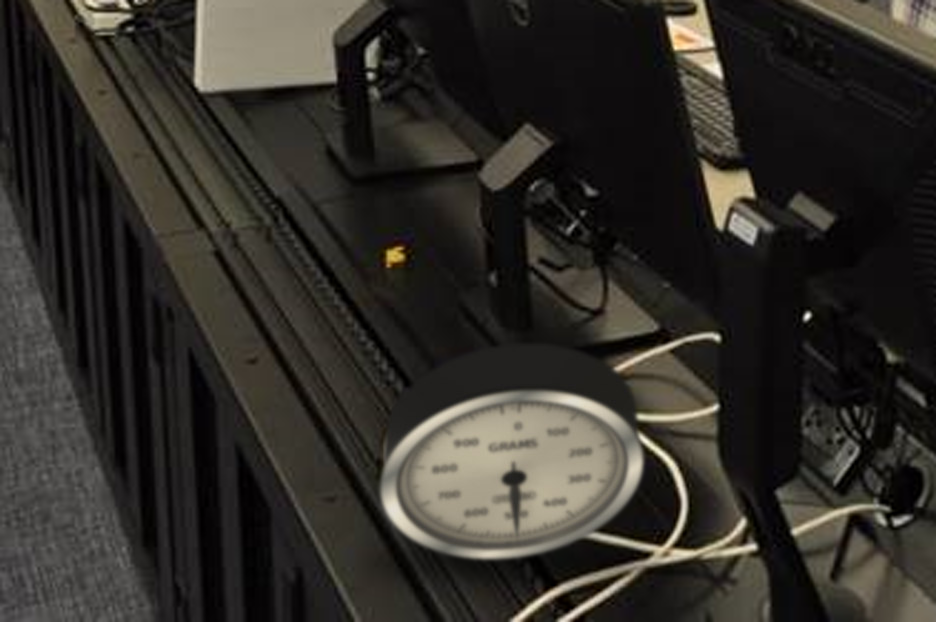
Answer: 500 g
